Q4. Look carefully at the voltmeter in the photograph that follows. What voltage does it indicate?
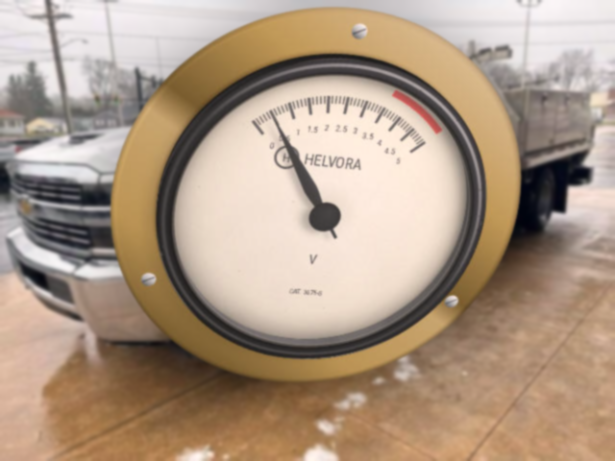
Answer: 0.5 V
